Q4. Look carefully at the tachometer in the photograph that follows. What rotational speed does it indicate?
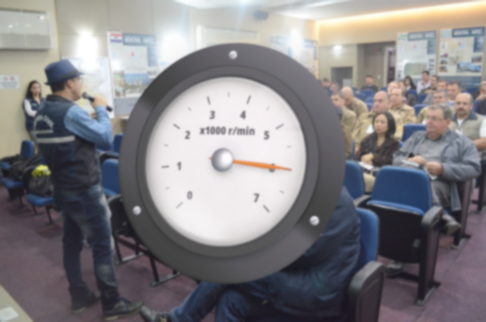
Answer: 6000 rpm
